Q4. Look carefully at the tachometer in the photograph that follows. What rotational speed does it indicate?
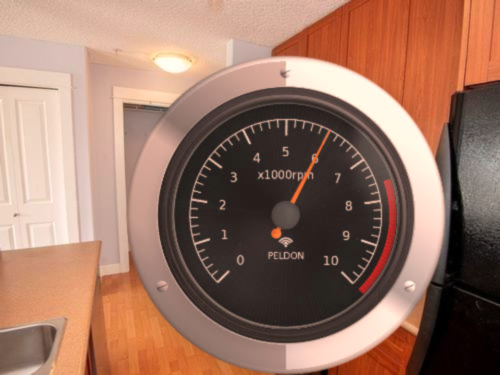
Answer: 6000 rpm
